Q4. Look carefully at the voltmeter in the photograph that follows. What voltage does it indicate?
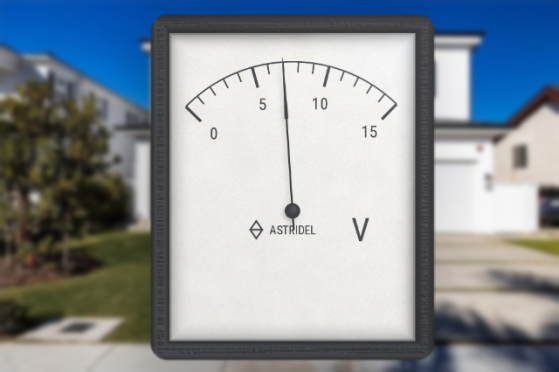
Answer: 7 V
